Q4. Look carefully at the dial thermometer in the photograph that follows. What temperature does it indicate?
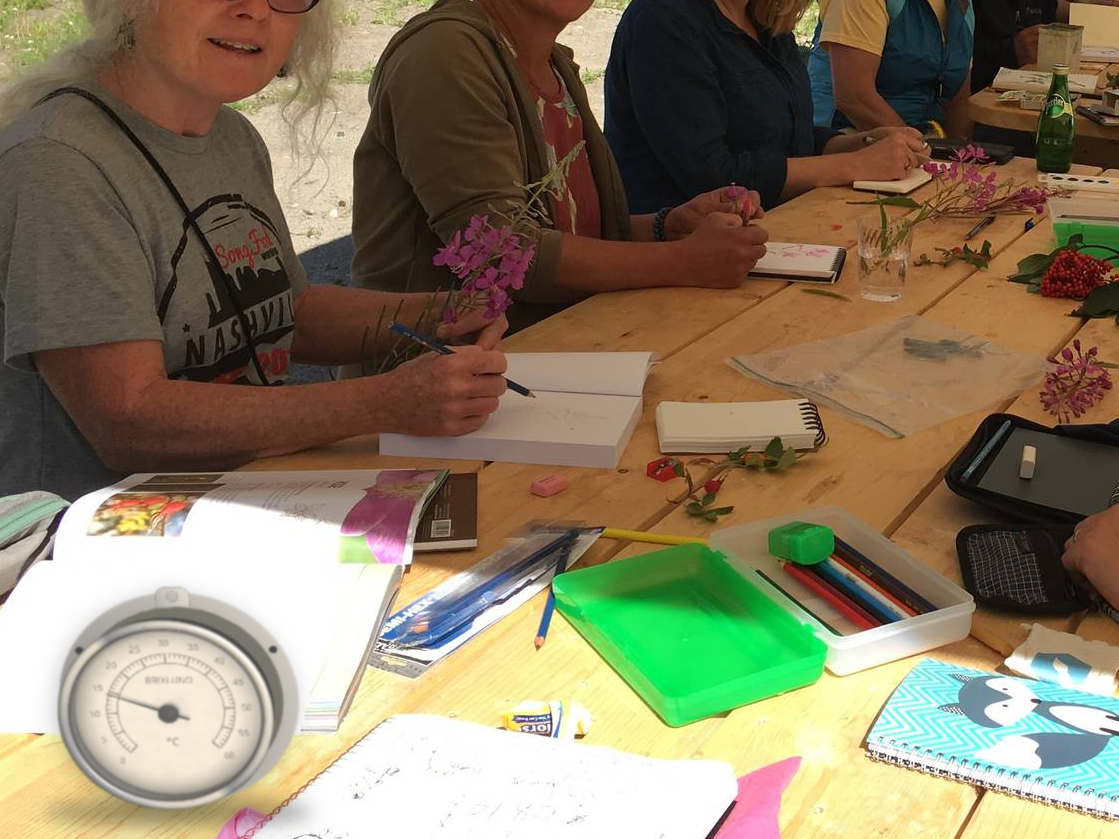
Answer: 15 °C
